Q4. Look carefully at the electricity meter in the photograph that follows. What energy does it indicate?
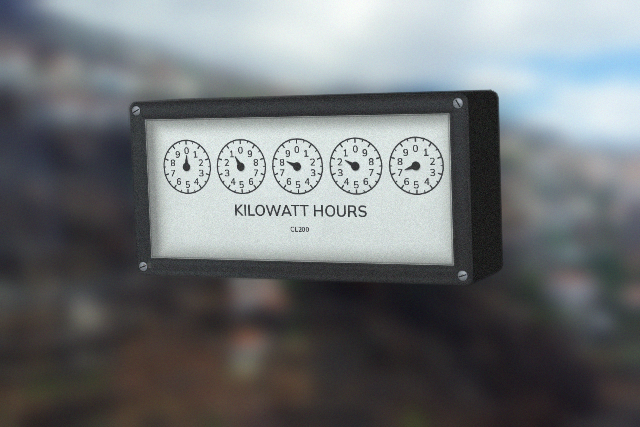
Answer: 817 kWh
